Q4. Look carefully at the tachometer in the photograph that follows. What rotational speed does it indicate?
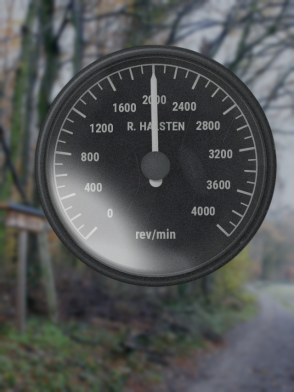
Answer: 2000 rpm
